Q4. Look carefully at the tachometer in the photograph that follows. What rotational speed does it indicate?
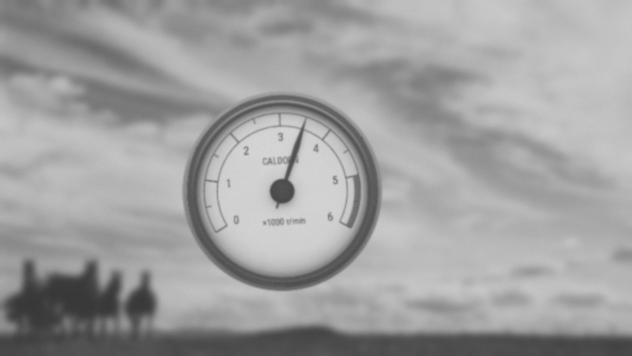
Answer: 3500 rpm
